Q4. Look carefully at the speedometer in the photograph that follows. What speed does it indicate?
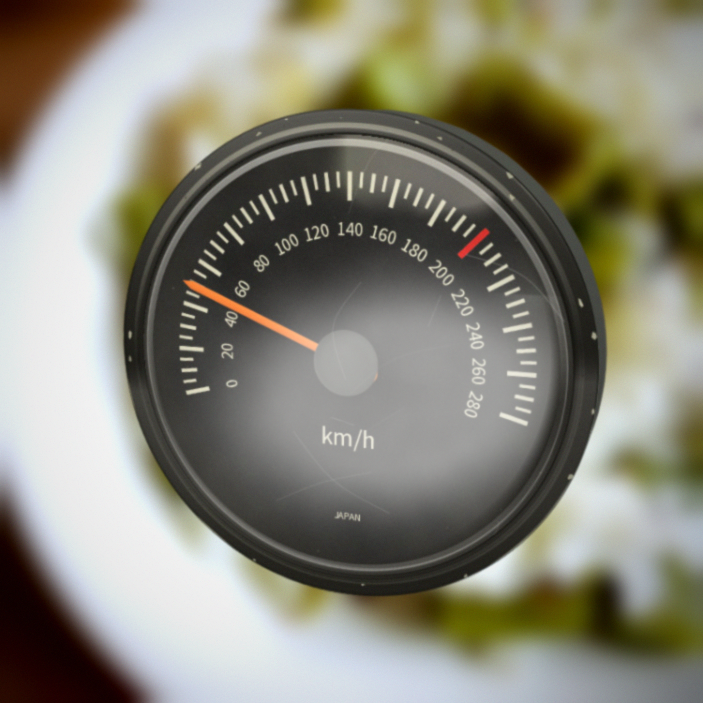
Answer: 50 km/h
